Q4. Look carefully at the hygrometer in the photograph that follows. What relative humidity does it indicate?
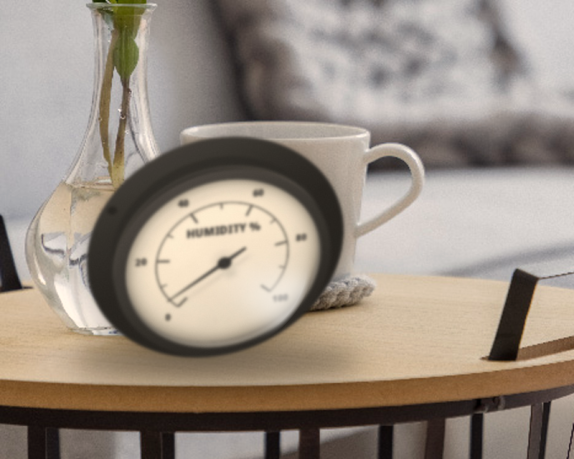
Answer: 5 %
